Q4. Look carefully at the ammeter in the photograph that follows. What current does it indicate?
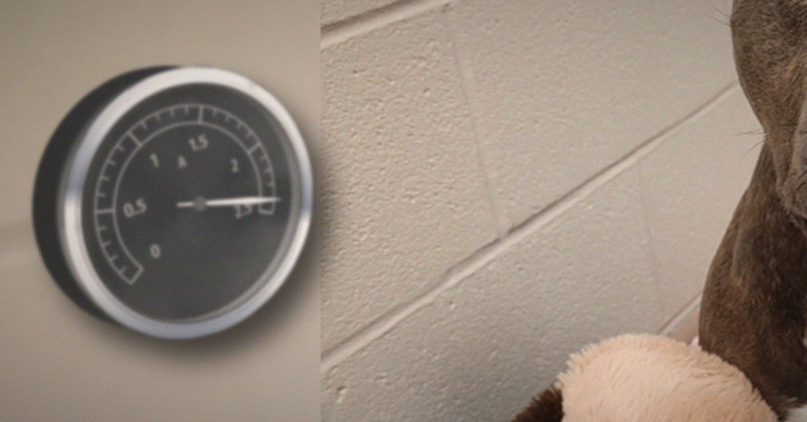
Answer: 2.4 A
